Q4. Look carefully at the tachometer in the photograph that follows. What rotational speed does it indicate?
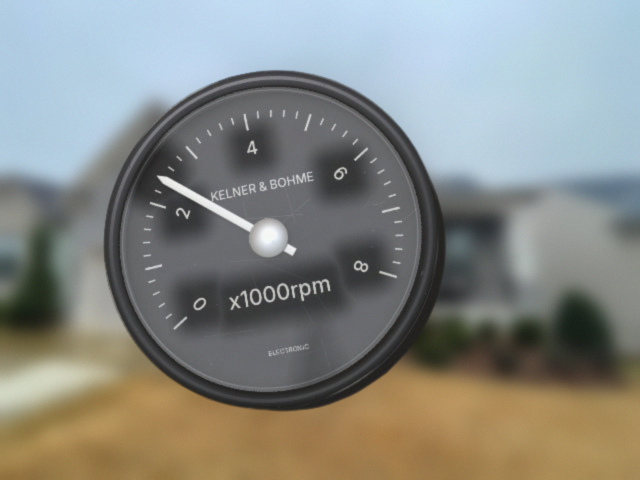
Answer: 2400 rpm
